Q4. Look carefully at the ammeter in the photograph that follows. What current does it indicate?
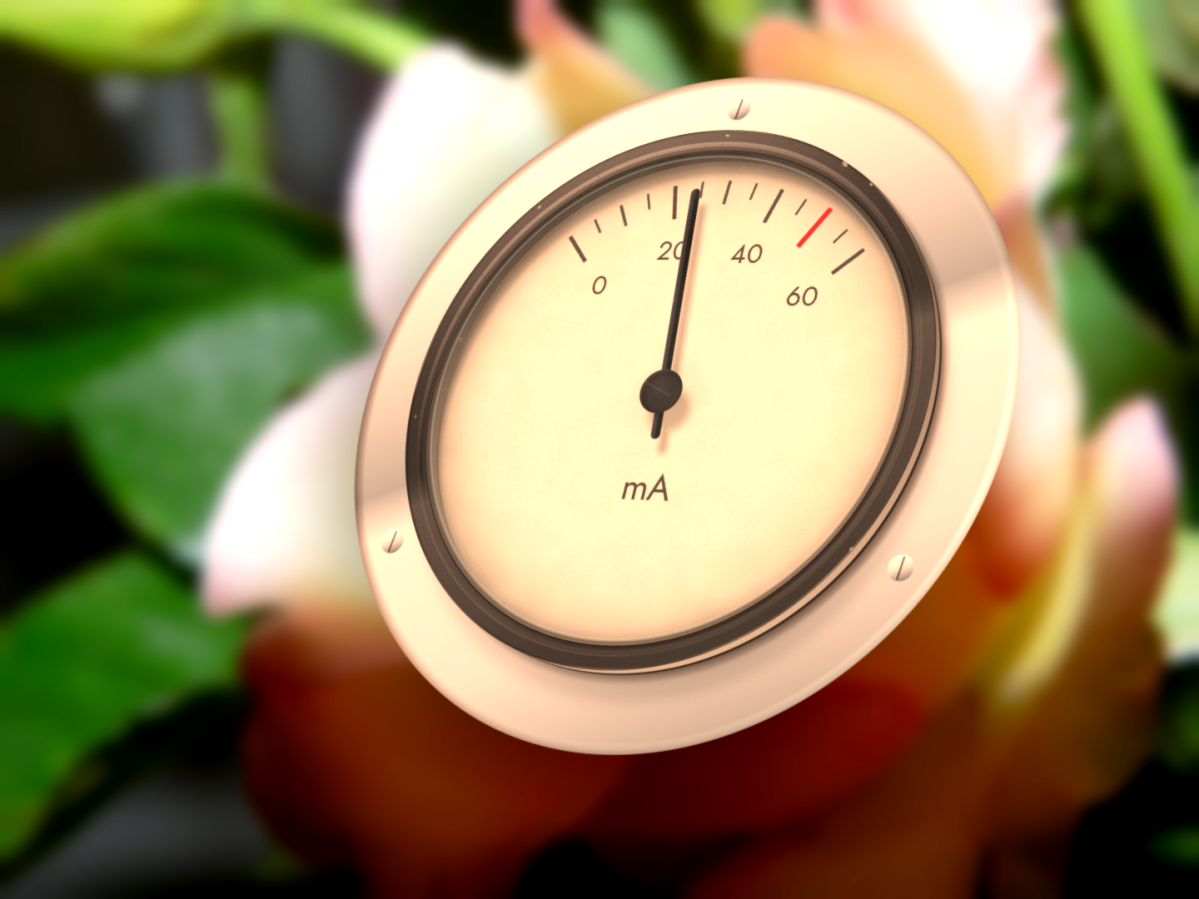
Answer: 25 mA
